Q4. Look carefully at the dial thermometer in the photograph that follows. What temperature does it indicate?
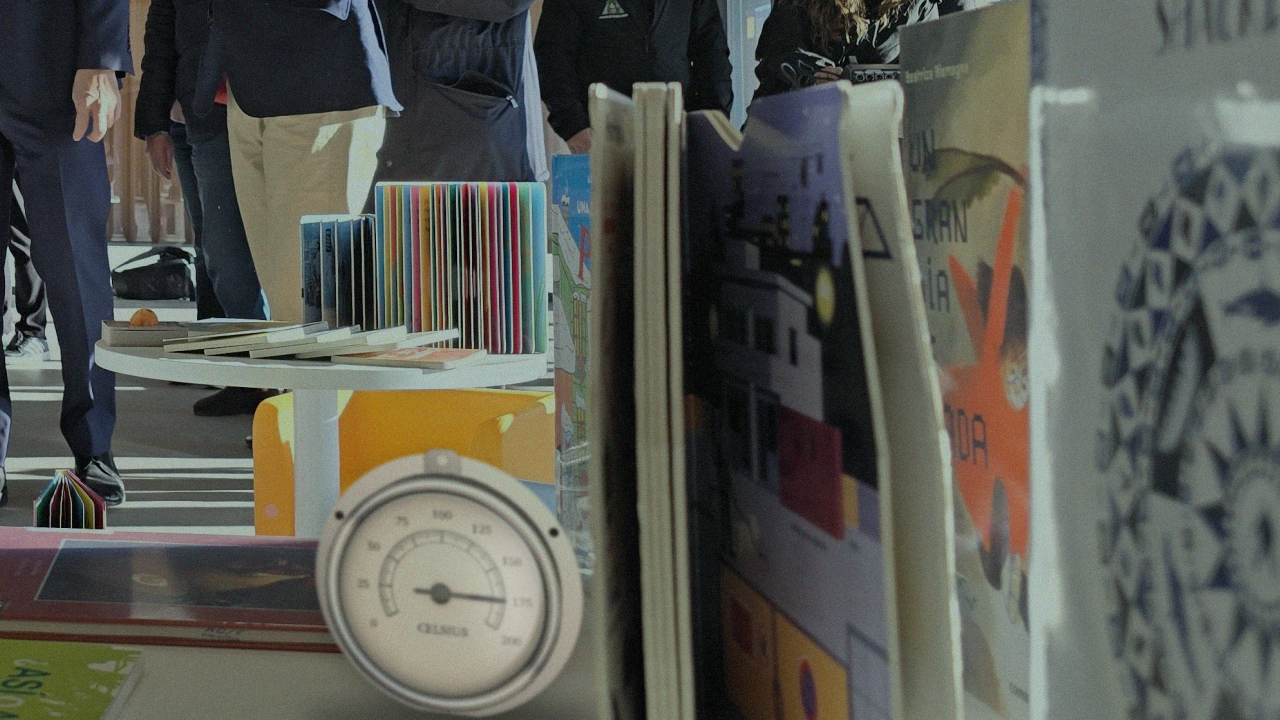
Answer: 175 °C
